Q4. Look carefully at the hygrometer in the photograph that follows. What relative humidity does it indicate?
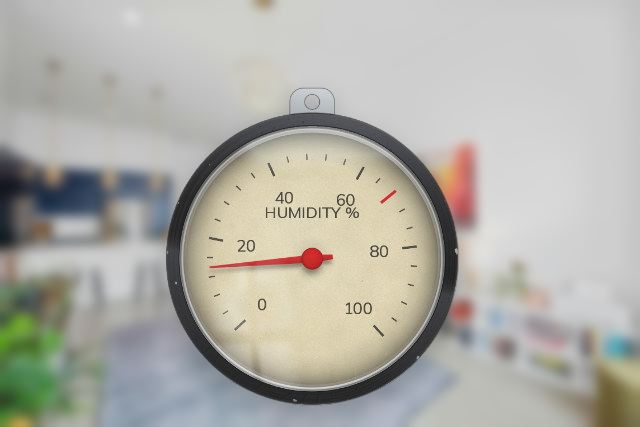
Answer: 14 %
